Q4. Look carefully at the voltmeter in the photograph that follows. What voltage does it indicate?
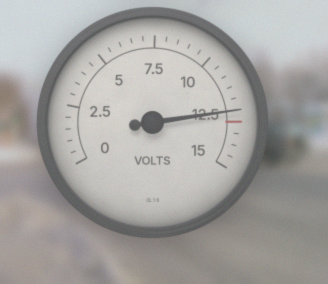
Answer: 12.5 V
